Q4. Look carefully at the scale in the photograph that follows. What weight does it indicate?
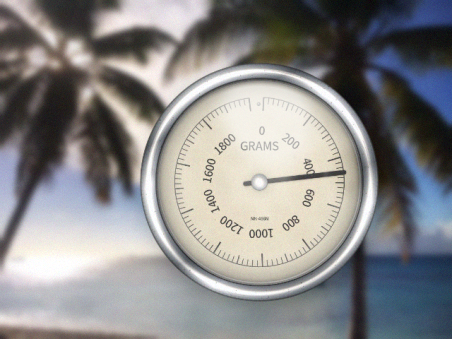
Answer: 460 g
